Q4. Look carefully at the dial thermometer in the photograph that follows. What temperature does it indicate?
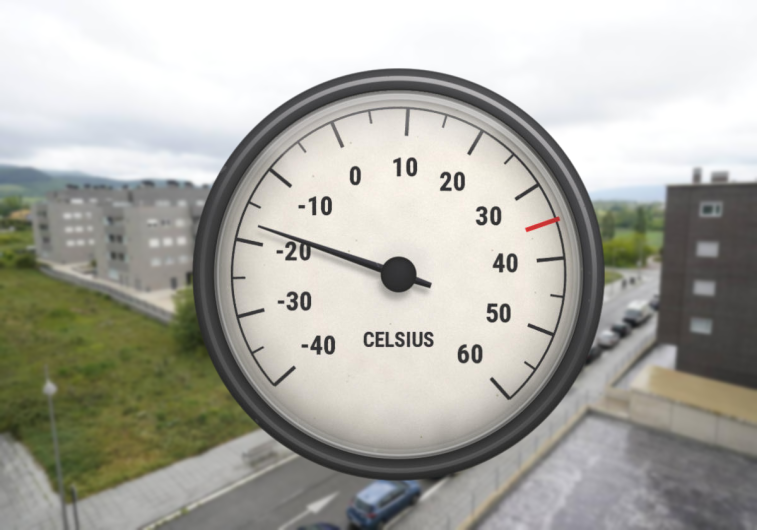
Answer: -17.5 °C
